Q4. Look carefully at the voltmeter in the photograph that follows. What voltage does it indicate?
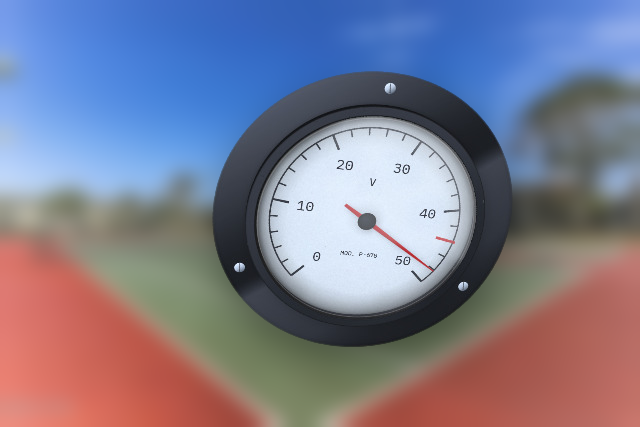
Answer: 48 V
